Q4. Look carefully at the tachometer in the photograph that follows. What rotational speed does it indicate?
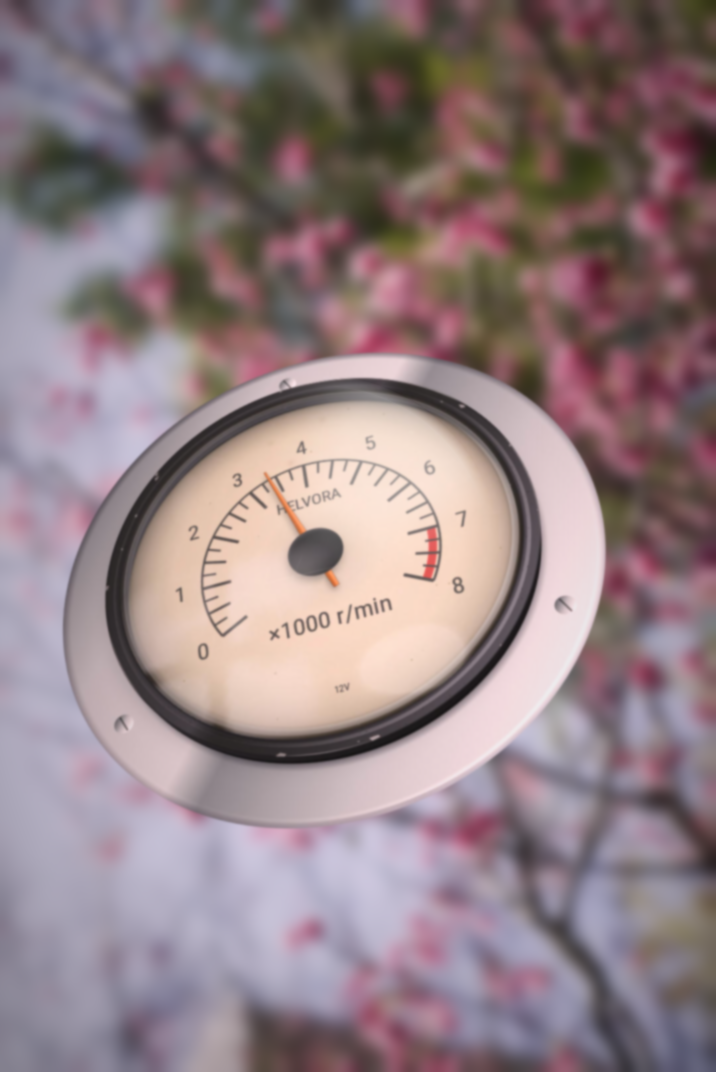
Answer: 3375 rpm
